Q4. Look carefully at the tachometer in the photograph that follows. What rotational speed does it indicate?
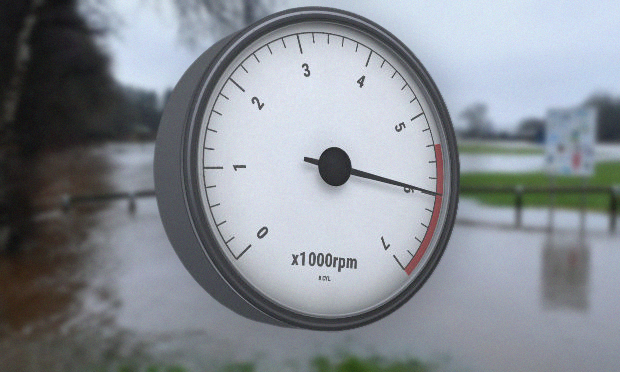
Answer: 6000 rpm
